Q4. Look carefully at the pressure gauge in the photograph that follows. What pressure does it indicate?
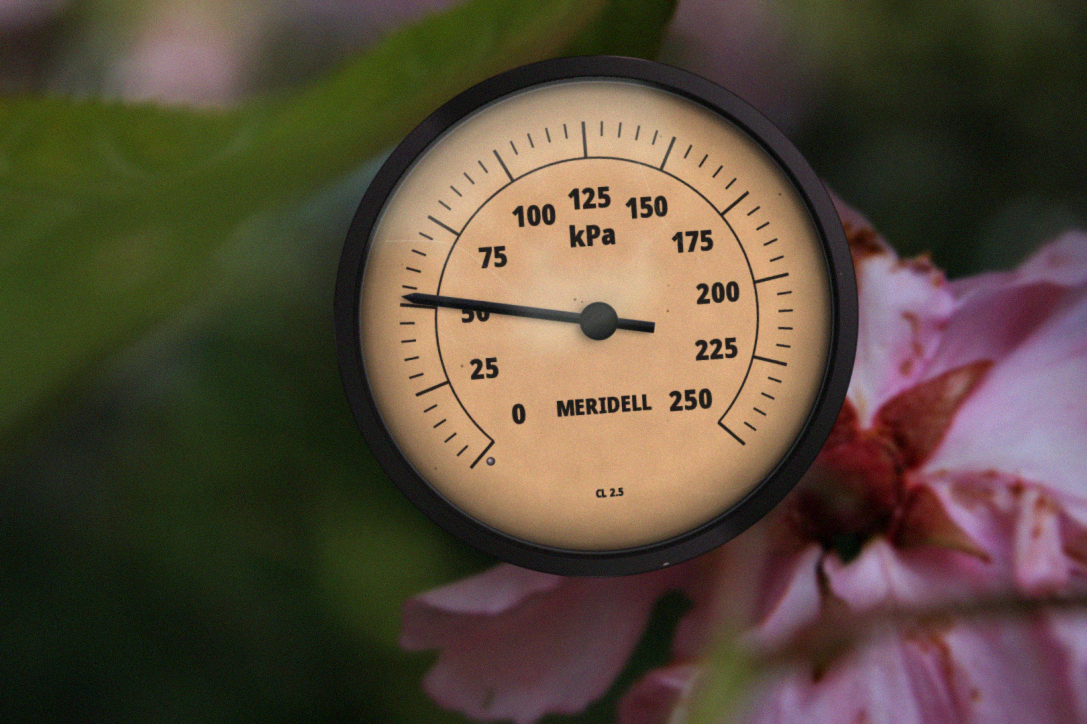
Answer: 52.5 kPa
